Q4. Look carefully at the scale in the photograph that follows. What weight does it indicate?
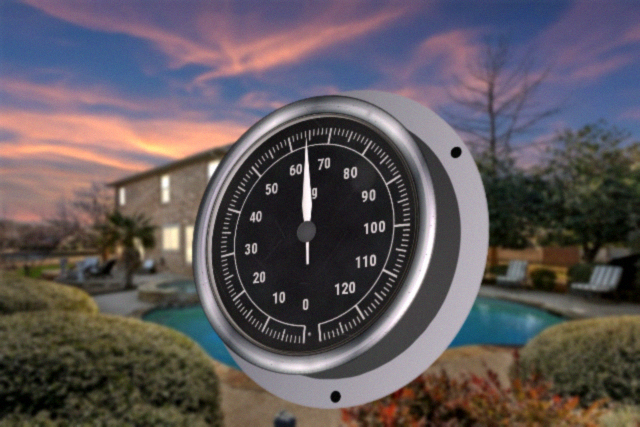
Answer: 65 kg
